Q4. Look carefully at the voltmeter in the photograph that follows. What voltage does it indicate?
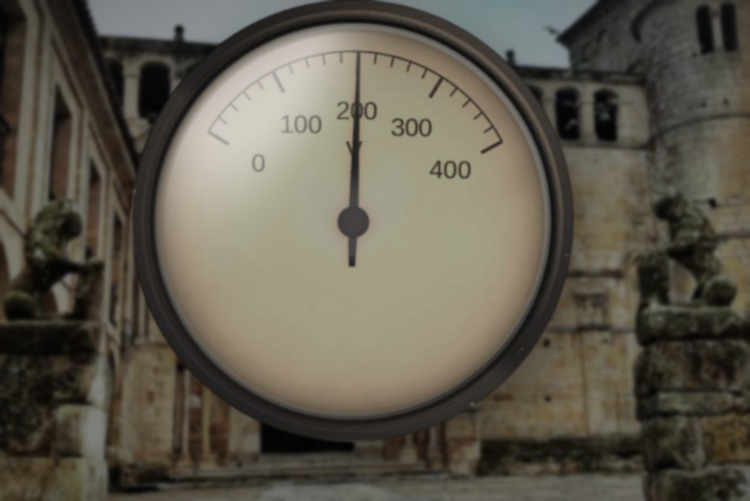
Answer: 200 V
